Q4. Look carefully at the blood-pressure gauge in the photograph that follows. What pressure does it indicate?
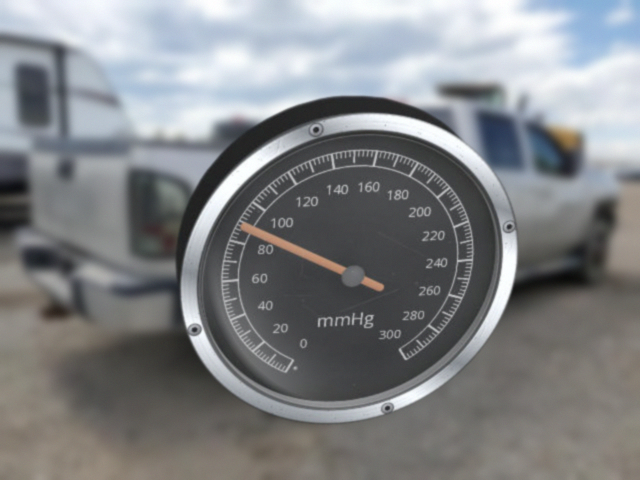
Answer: 90 mmHg
